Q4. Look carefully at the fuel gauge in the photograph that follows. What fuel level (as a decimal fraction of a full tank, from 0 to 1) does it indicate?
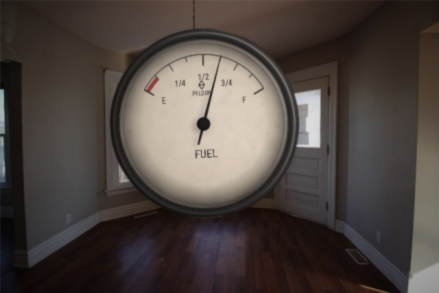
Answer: 0.625
